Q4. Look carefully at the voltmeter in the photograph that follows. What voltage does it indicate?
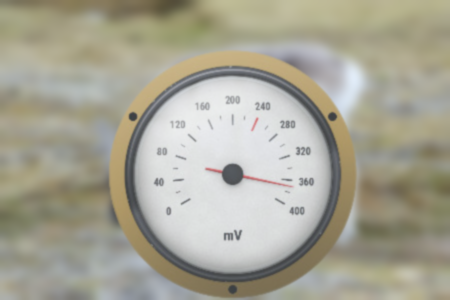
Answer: 370 mV
